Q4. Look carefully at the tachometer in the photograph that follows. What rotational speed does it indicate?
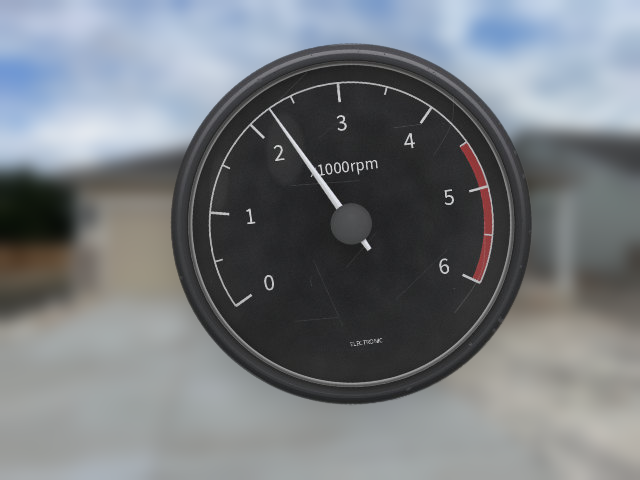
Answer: 2250 rpm
